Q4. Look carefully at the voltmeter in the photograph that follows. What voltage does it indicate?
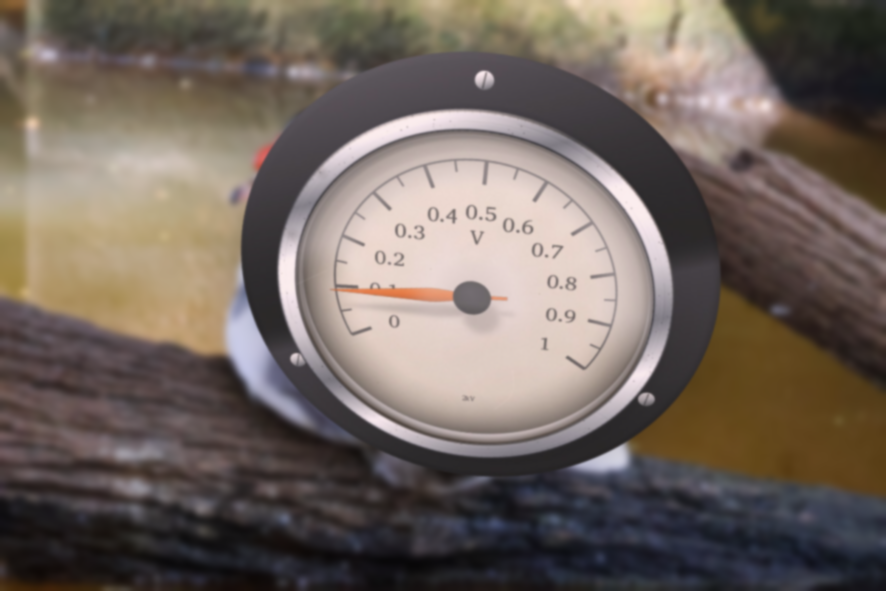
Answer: 0.1 V
